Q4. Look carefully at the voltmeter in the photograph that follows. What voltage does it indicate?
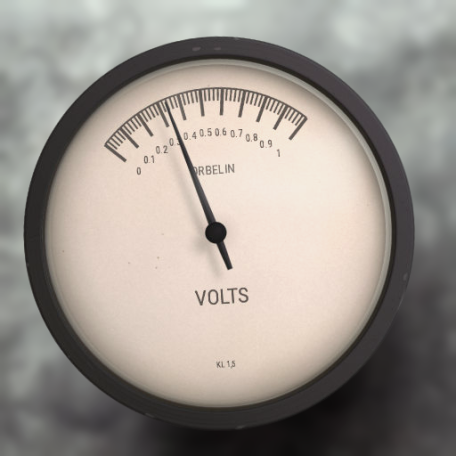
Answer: 0.34 V
